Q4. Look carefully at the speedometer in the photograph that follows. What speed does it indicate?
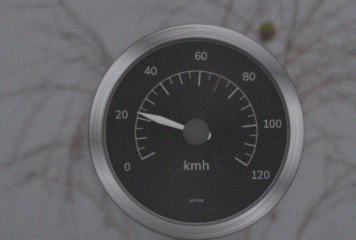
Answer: 22.5 km/h
